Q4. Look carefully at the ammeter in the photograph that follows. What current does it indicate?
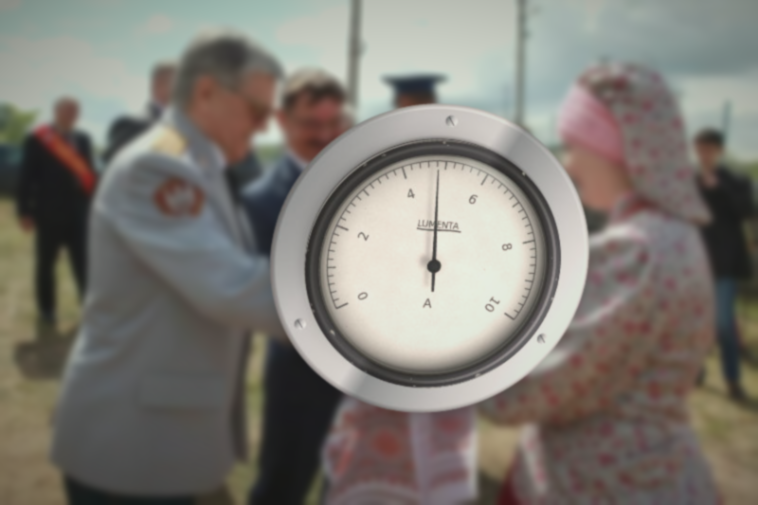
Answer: 4.8 A
